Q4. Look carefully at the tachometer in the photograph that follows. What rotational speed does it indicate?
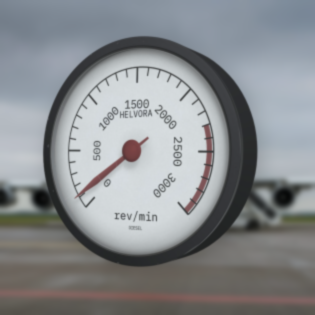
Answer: 100 rpm
